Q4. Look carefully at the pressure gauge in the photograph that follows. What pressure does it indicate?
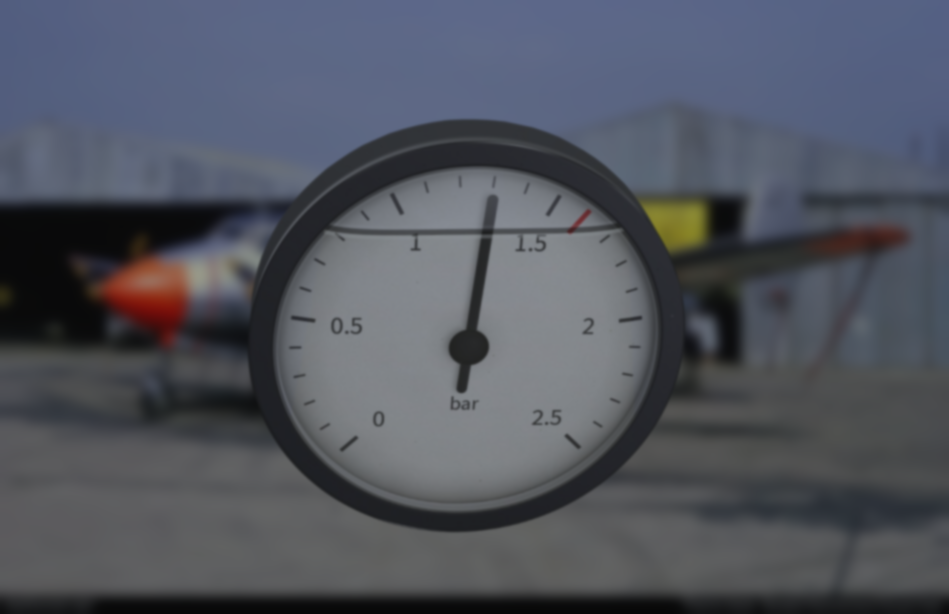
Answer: 1.3 bar
